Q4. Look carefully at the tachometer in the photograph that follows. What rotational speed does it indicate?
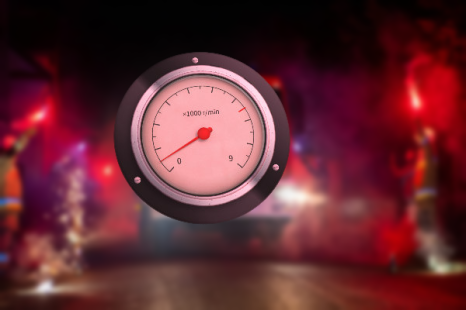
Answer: 500 rpm
